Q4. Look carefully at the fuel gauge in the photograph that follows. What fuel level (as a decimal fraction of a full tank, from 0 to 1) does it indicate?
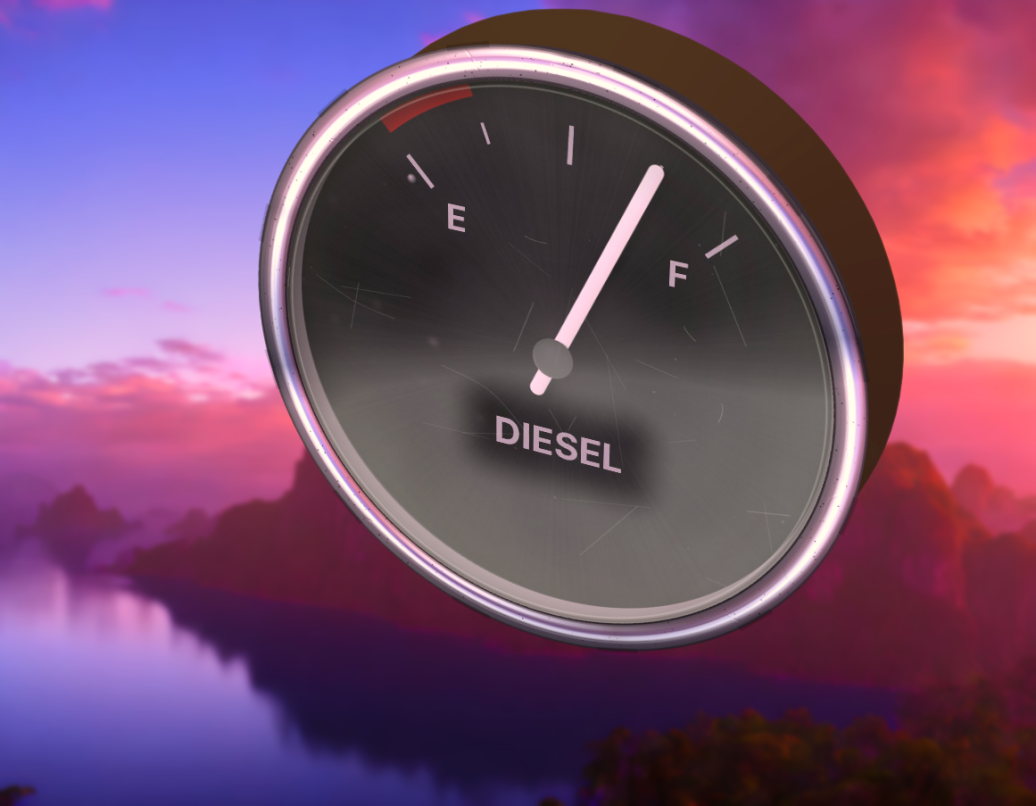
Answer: 0.75
